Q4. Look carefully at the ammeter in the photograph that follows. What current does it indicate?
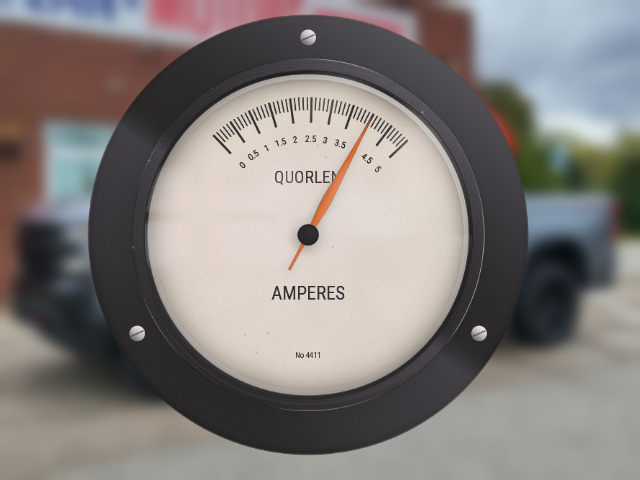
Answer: 4 A
